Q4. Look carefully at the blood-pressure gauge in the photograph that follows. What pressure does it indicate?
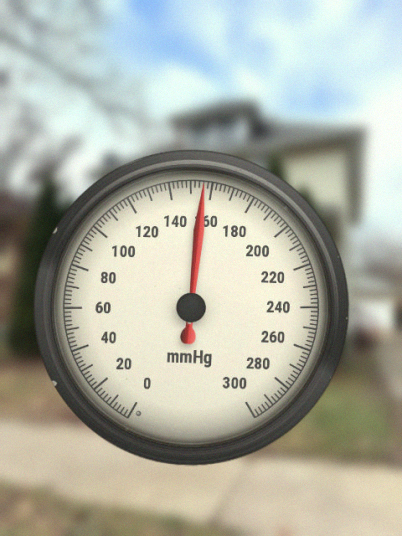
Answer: 156 mmHg
